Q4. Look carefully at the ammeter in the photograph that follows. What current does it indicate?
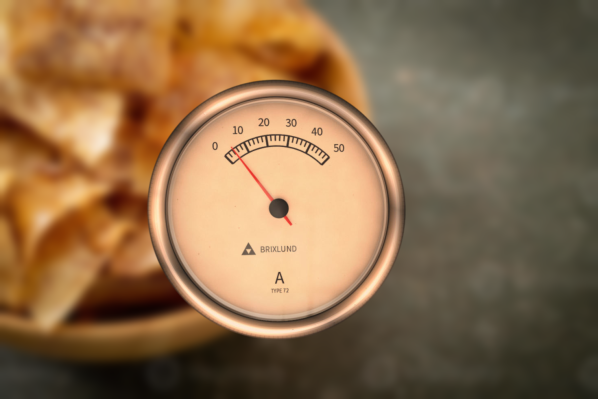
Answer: 4 A
